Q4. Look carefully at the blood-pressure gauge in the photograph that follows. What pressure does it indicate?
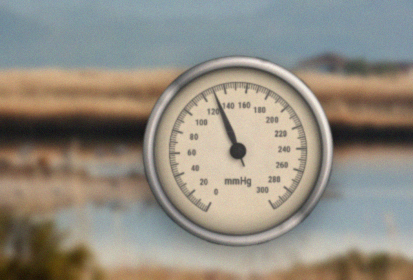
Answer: 130 mmHg
